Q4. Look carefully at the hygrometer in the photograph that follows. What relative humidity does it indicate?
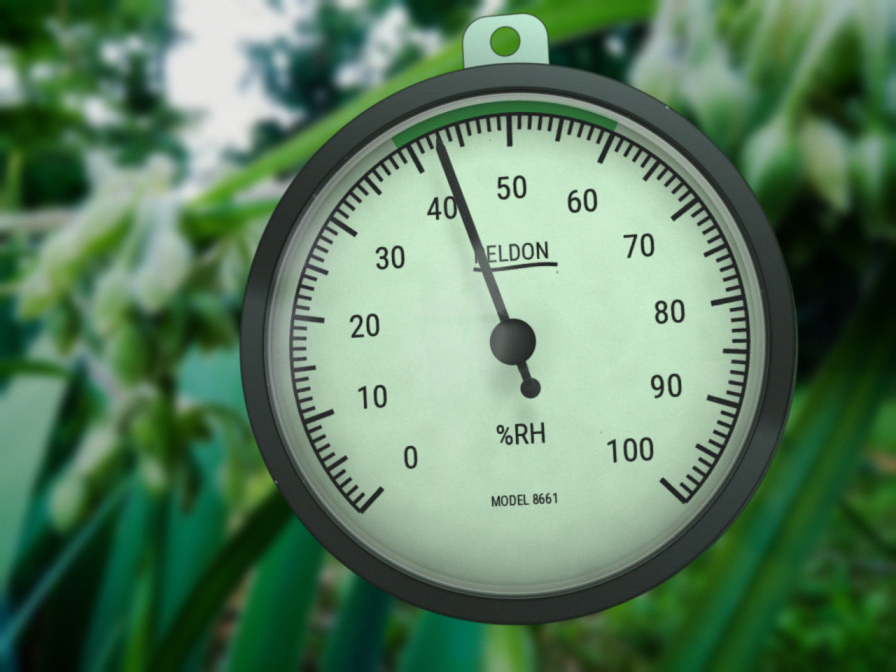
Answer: 43 %
